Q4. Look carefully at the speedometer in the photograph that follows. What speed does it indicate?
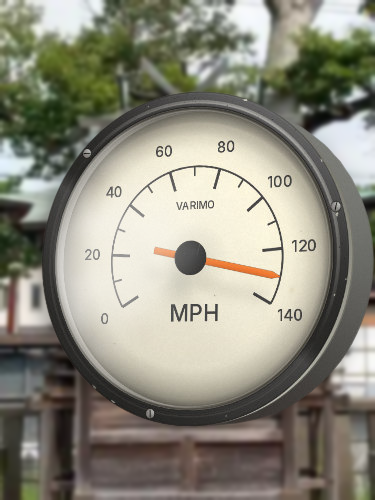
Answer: 130 mph
